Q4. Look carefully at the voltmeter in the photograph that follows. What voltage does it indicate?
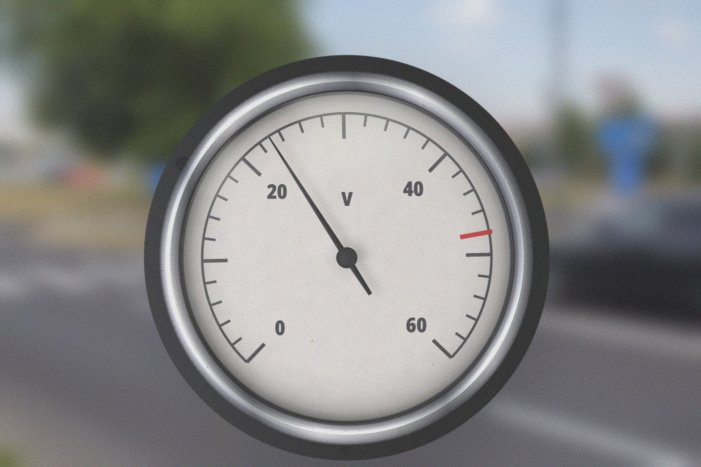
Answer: 23 V
